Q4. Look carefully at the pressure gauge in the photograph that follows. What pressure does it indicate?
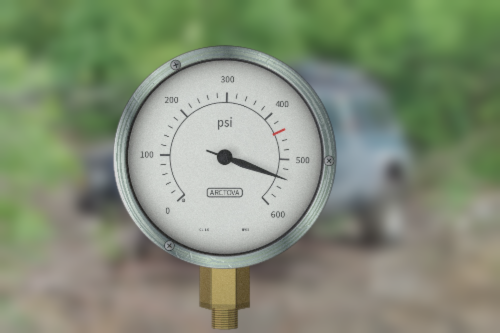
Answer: 540 psi
